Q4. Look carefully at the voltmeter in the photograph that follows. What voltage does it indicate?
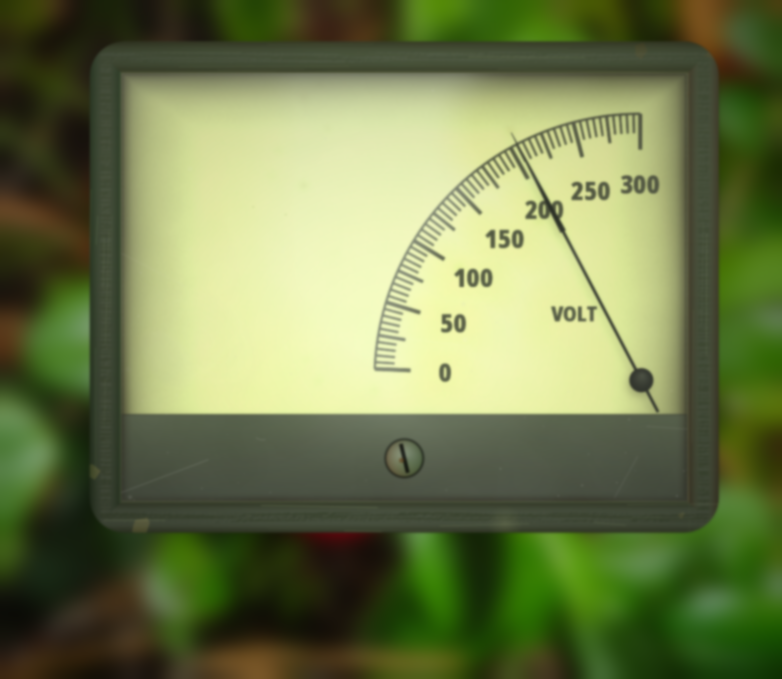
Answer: 205 V
